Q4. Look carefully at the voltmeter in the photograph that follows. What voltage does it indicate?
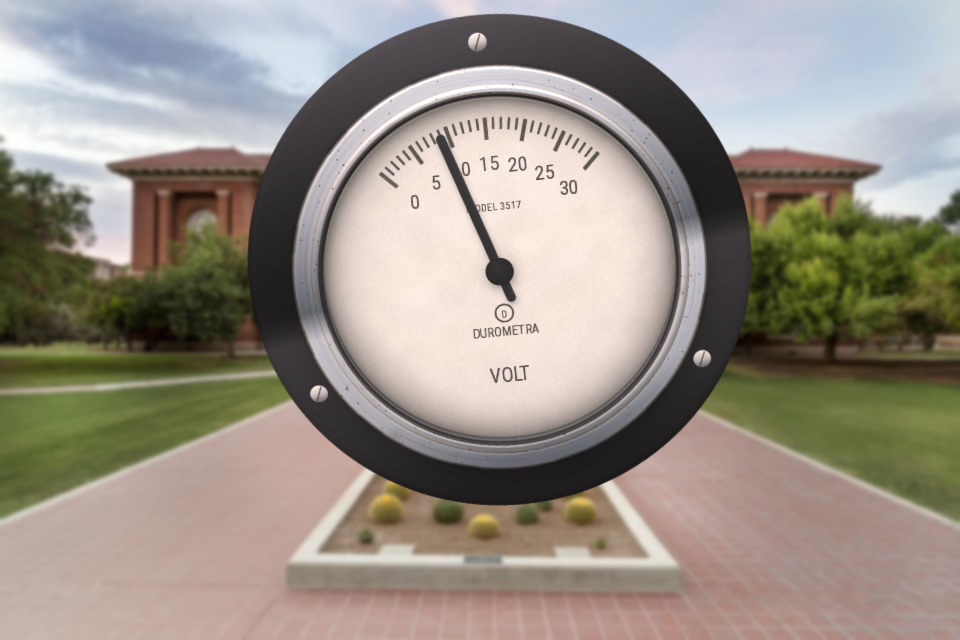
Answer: 9 V
